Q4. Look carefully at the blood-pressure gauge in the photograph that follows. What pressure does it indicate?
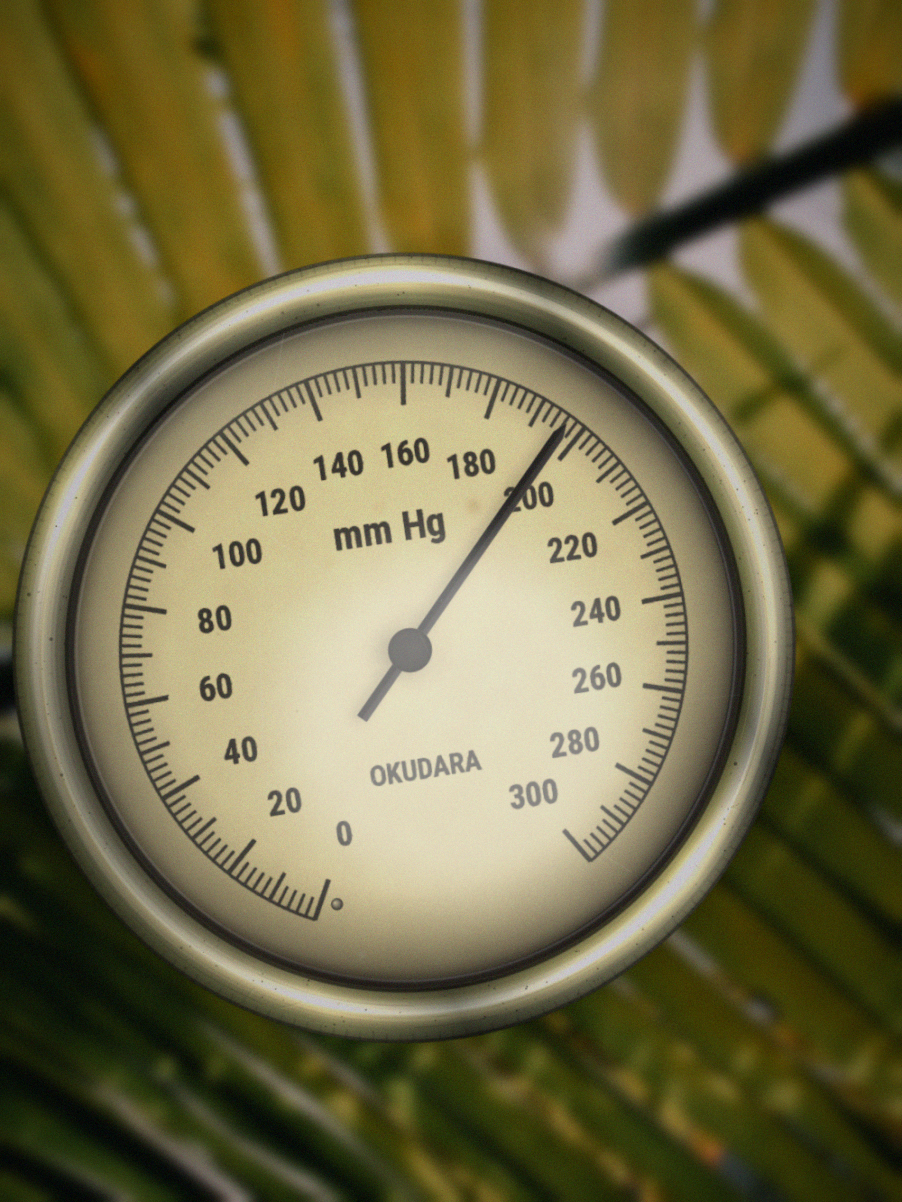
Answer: 196 mmHg
